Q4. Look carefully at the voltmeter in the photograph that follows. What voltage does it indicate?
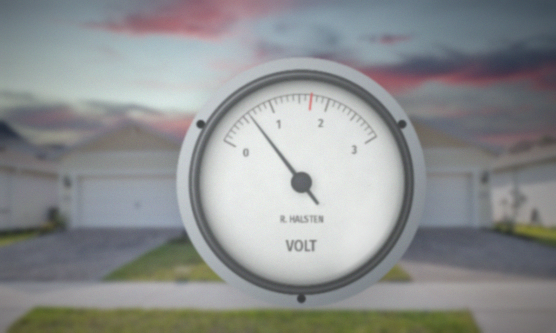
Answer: 0.6 V
